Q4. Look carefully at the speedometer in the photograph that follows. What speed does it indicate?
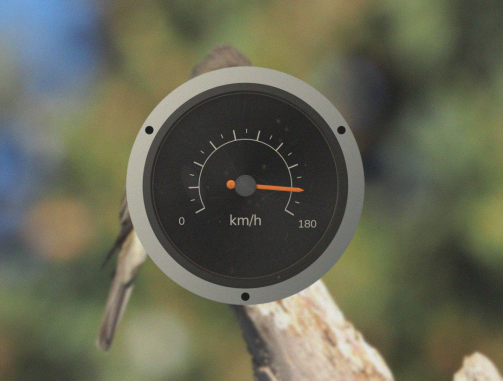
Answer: 160 km/h
